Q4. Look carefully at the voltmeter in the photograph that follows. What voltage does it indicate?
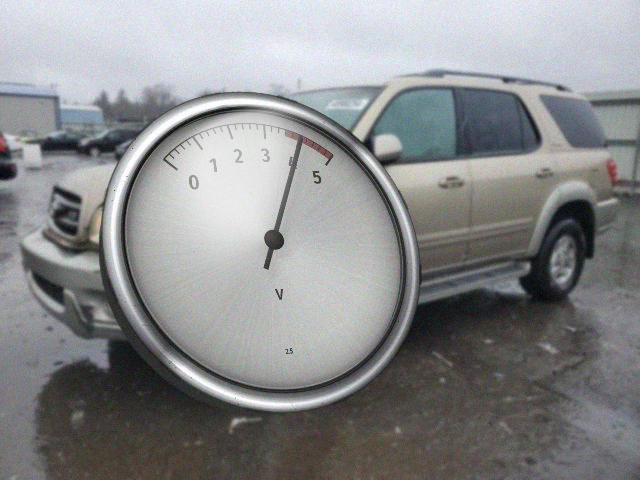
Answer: 4 V
